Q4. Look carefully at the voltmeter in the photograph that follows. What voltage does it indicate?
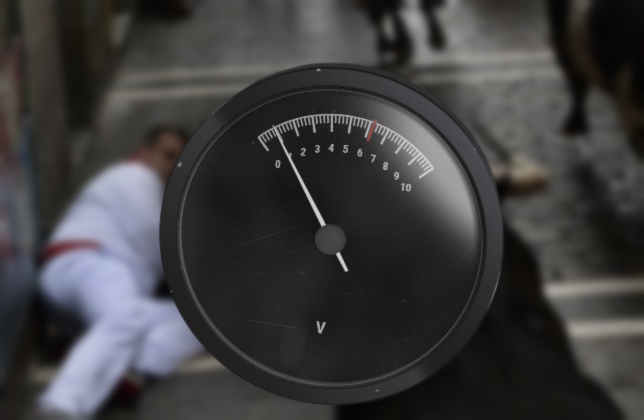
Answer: 1 V
